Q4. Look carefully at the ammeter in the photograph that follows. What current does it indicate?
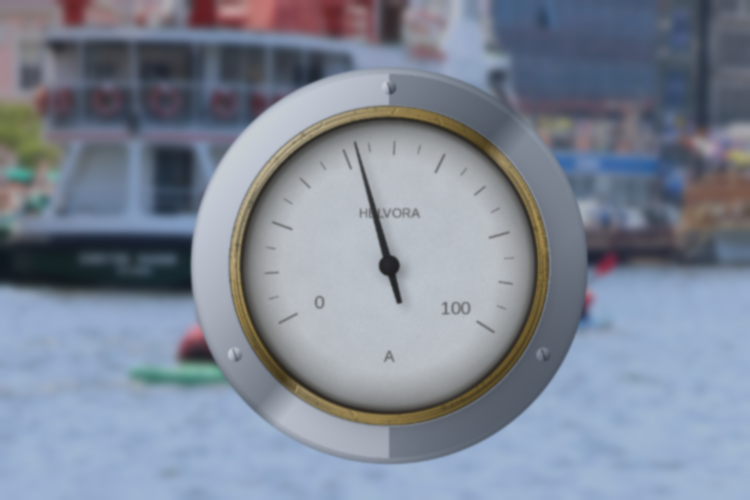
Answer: 42.5 A
